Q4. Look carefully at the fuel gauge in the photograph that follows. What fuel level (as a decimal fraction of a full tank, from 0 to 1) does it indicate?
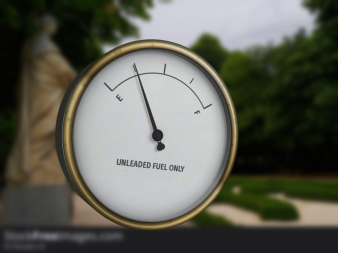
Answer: 0.25
